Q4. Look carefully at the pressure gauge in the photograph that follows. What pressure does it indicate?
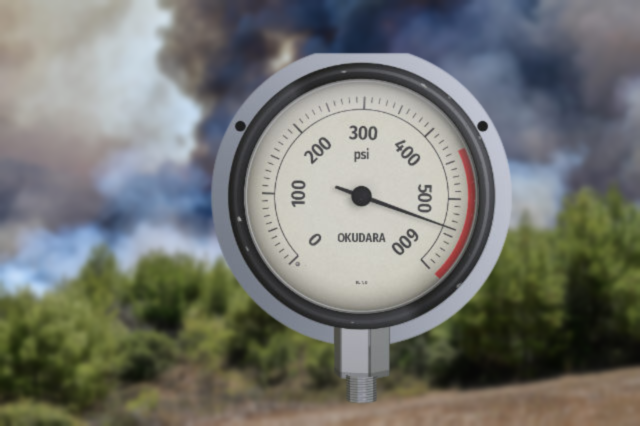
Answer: 540 psi
